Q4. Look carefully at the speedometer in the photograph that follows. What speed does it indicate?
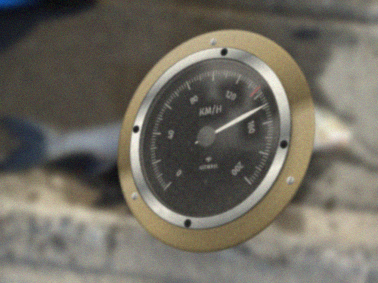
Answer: 150 km/h
